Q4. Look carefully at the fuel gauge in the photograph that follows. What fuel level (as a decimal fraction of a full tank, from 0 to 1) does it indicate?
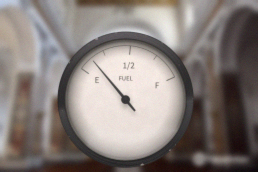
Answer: 0.125
